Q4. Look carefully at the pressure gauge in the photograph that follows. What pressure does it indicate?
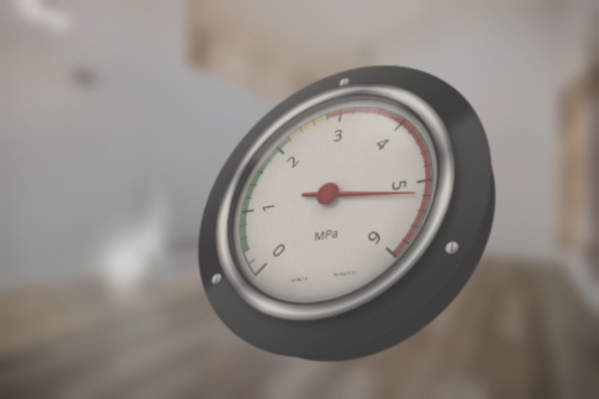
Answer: 5.2 MPa
